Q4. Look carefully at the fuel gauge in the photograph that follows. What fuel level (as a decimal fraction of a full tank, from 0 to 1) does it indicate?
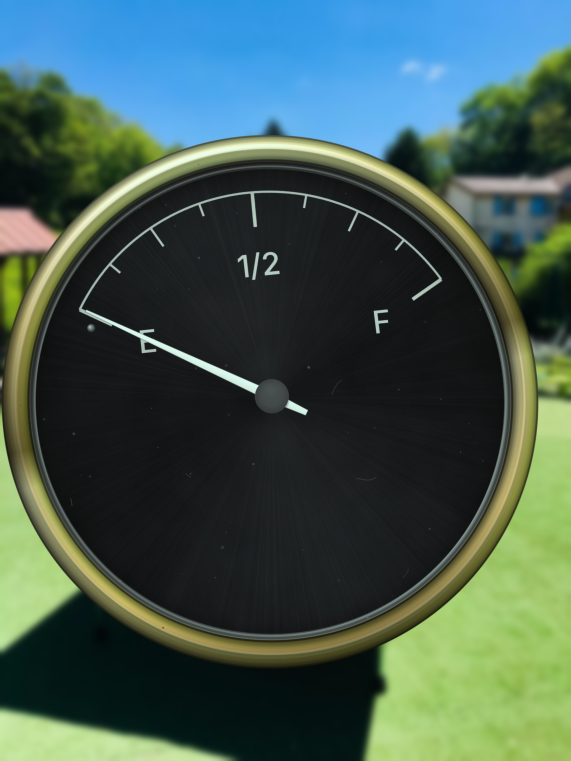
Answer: 0
